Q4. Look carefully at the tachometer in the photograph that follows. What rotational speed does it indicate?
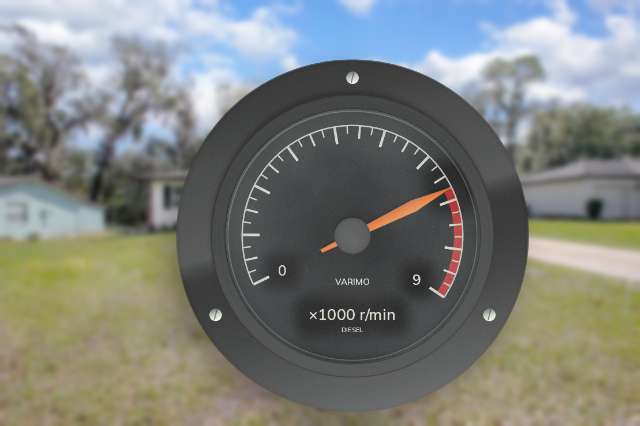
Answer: 6750 rpm
